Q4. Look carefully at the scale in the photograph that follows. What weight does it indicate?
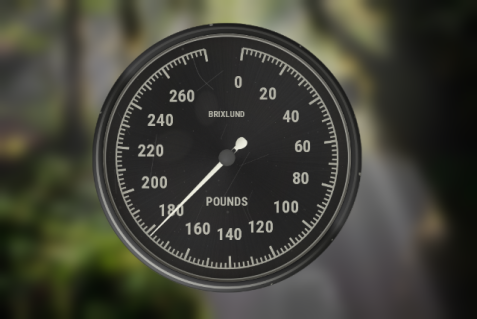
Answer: 178 lb
